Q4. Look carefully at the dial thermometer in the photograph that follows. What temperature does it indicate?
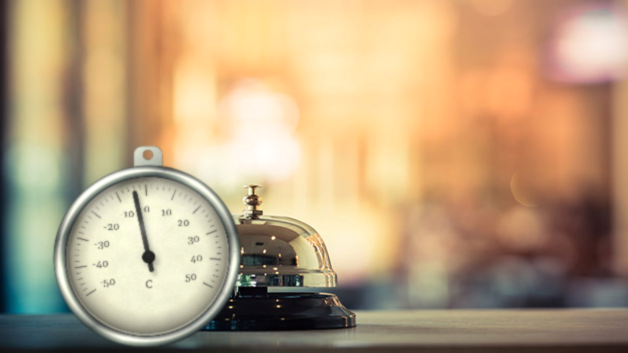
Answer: -4 °C
